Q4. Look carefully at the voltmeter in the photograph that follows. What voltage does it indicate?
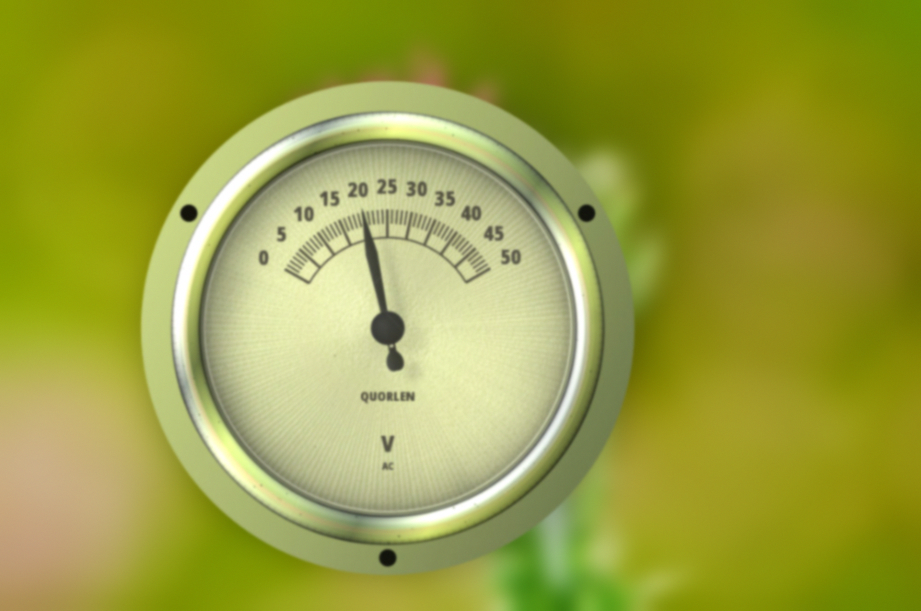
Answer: 20 V
